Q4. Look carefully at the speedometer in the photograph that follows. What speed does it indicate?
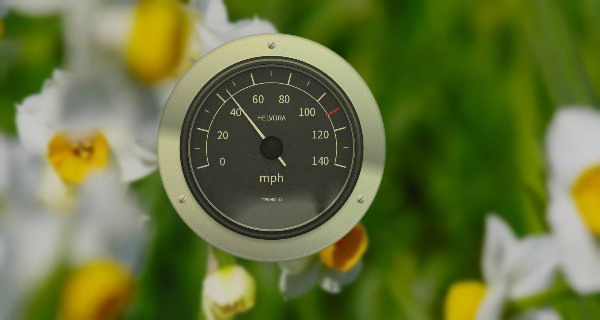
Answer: 45 mph
